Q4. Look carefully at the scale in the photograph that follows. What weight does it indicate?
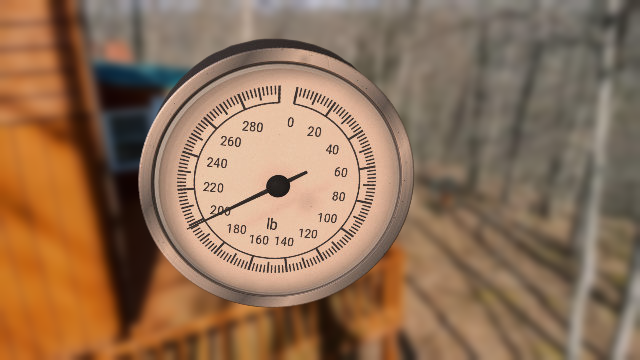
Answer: 200 lb
